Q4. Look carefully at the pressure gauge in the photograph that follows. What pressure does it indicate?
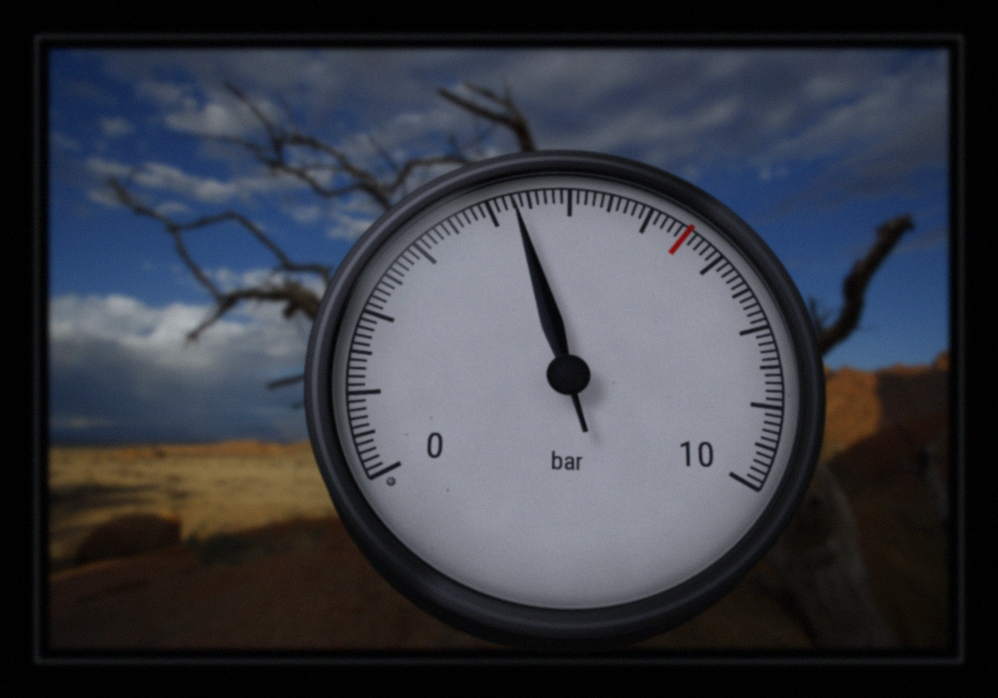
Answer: 4.3 bar
